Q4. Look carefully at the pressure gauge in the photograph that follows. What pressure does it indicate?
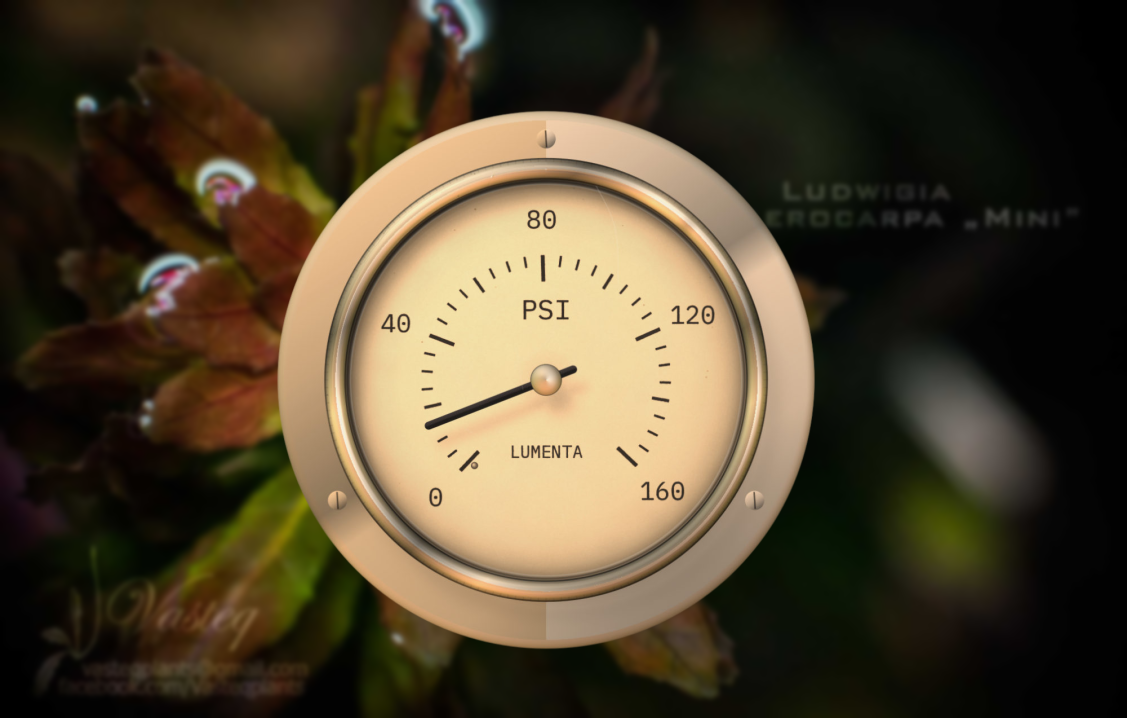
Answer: 15 psi
